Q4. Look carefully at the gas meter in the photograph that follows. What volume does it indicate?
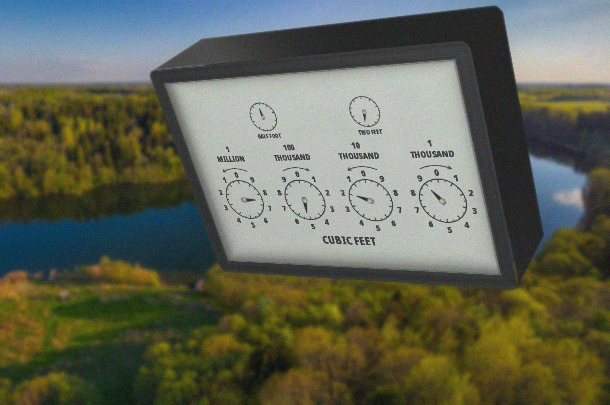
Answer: 751900 ft³
